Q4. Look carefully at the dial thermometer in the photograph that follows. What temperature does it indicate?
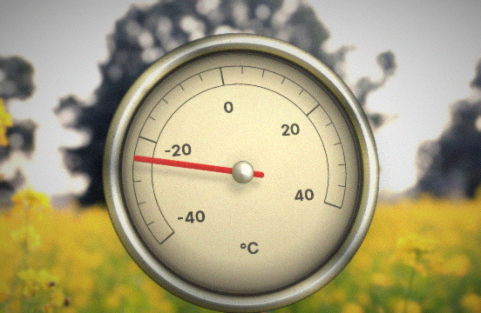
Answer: -24 °C
